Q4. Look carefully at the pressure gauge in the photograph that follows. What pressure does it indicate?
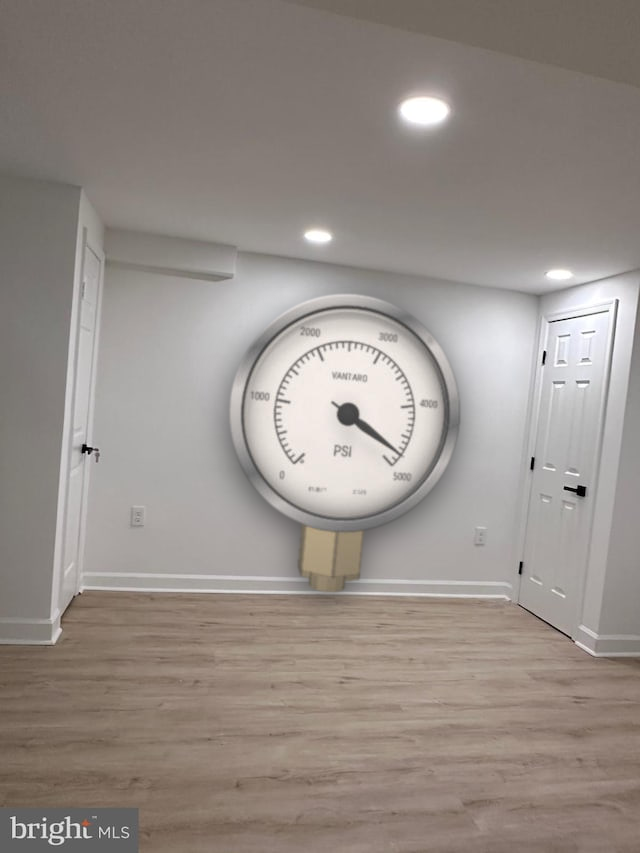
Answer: 4800 psi
